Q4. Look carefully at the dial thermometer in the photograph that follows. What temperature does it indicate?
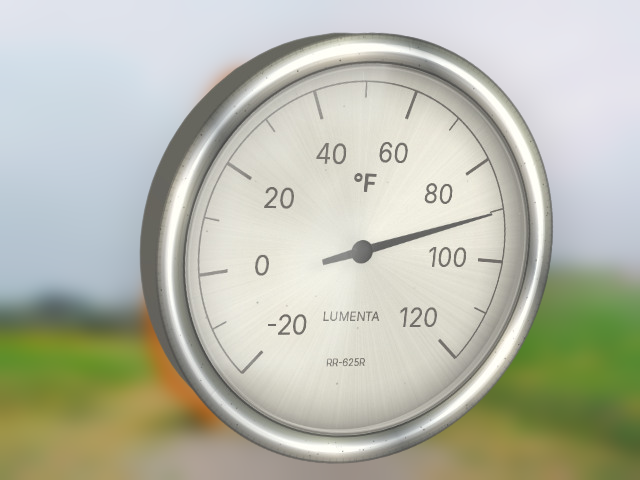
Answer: 90 °F
